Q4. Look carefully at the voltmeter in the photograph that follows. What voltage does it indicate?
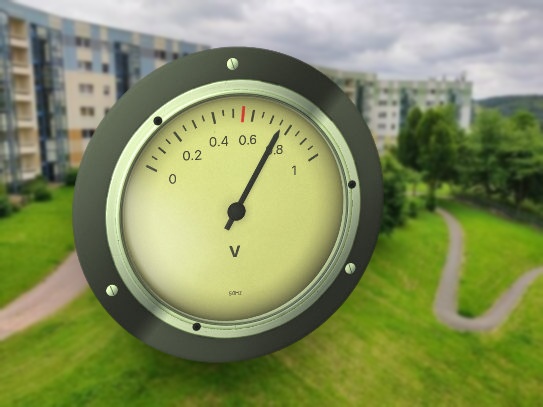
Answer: 0.75 V
